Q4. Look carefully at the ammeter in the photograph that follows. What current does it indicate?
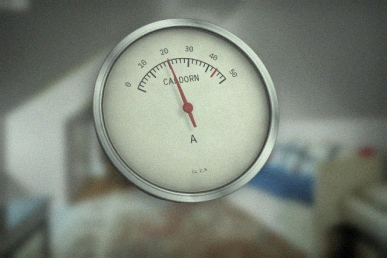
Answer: 20 A
